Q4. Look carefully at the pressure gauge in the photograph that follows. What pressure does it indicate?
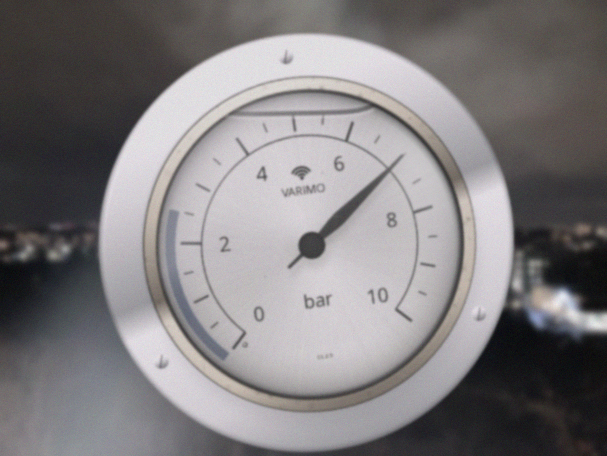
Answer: 7 bar
